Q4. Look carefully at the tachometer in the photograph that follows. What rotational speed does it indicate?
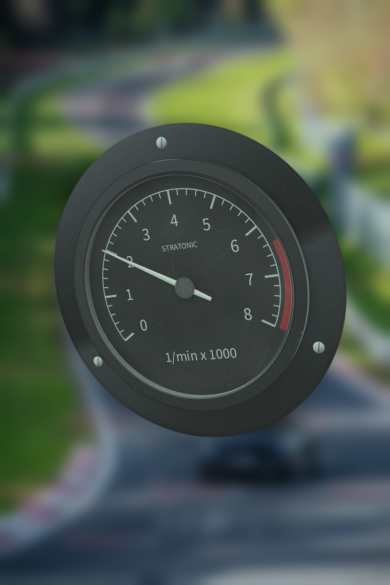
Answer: 2000 rpm
